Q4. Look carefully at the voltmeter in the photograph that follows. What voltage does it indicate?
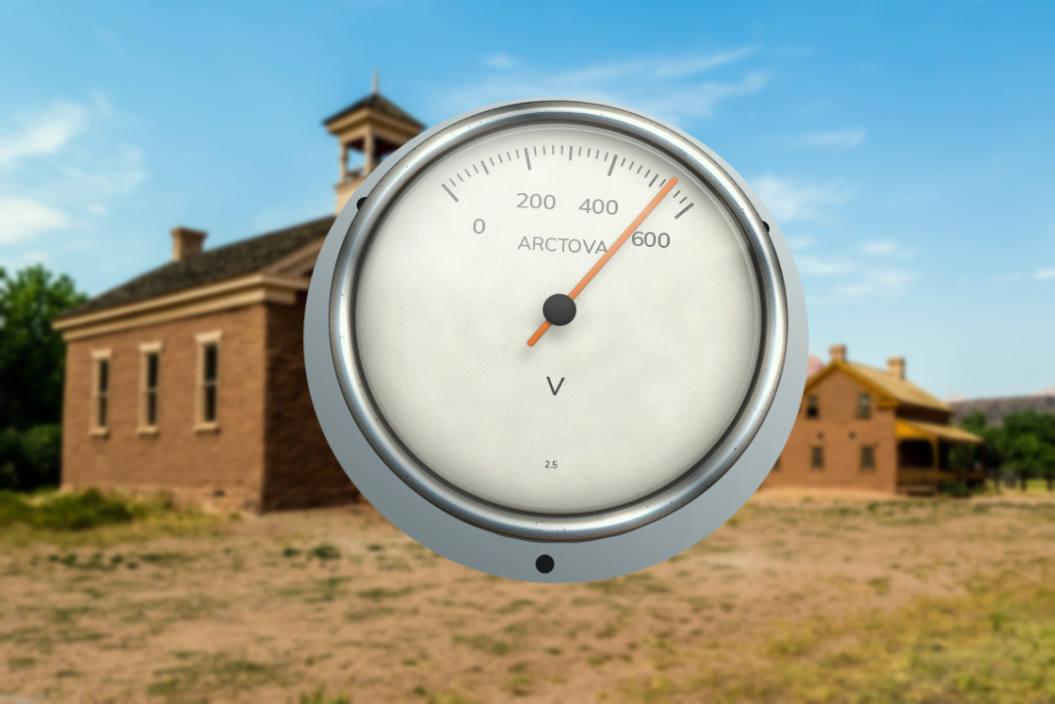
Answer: 540 V
